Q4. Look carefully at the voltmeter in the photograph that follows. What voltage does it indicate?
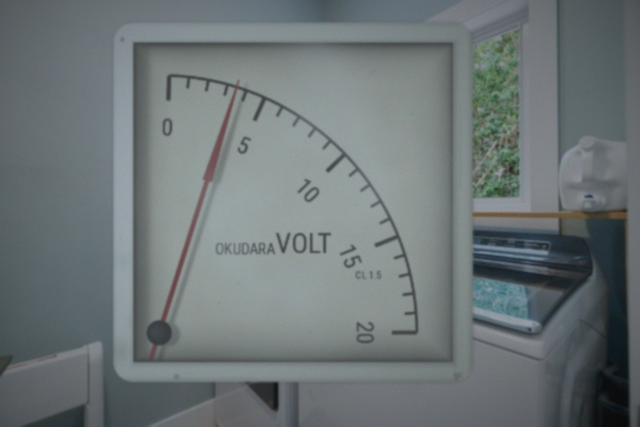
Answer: 3.5 V
